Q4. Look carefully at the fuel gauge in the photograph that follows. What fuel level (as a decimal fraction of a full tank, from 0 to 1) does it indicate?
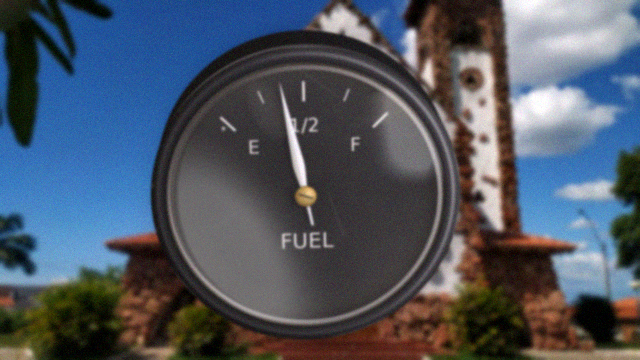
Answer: 0.375
